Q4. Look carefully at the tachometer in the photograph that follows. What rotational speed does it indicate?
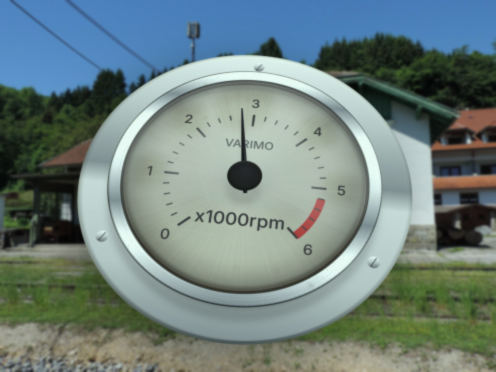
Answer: 2800 rpm
